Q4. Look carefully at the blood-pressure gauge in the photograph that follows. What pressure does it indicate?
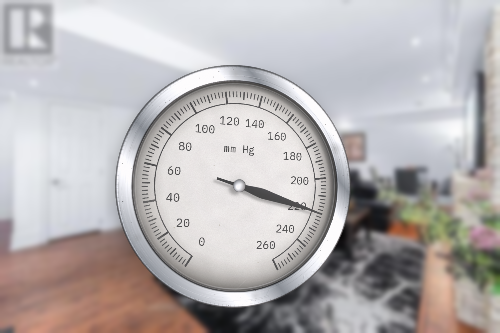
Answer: 220 mmHg
